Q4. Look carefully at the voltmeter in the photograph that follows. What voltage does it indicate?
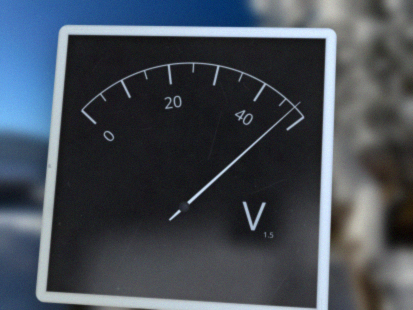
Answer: 47.5 V
